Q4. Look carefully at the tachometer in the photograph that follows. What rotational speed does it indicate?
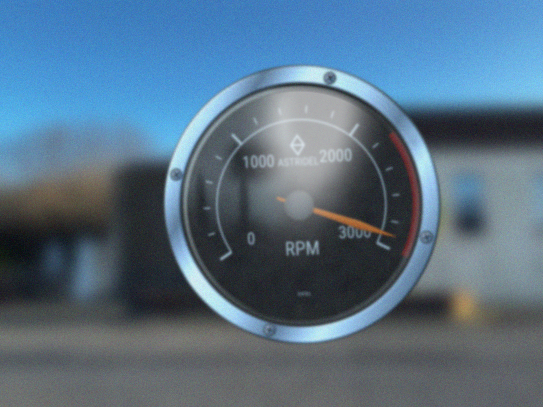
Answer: 2900 rpm
